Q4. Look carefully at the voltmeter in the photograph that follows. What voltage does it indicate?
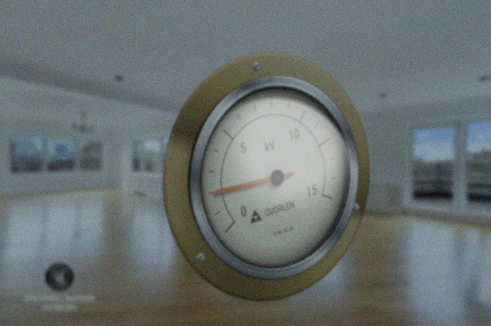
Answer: 2 kV
